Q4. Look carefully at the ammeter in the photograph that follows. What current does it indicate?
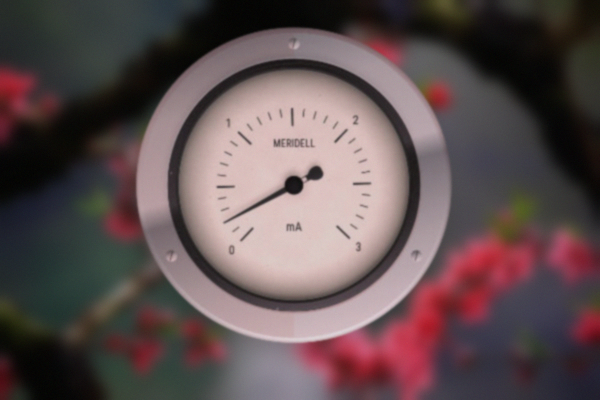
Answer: 0.2 mA
